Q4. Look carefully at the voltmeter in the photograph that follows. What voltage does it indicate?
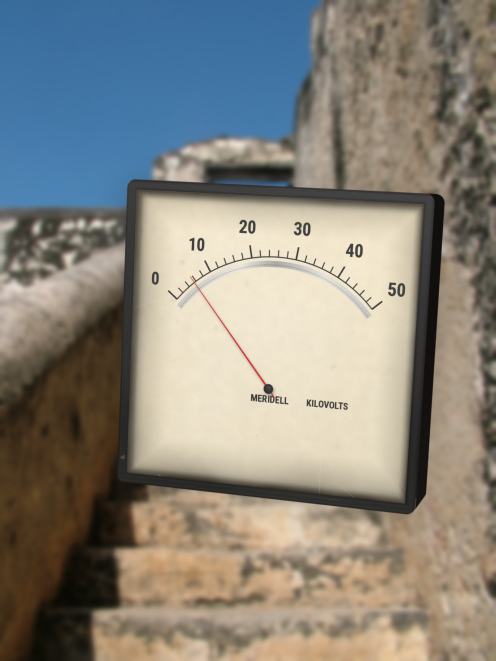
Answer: 6 kV
